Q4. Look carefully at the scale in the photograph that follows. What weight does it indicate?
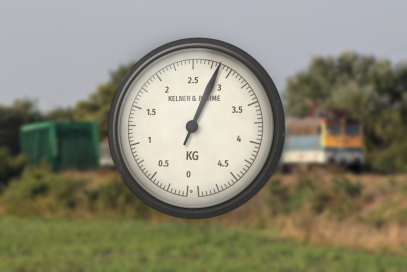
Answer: 2.85 kg
